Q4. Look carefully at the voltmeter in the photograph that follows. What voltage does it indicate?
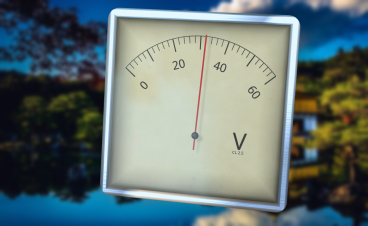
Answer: 32 V
